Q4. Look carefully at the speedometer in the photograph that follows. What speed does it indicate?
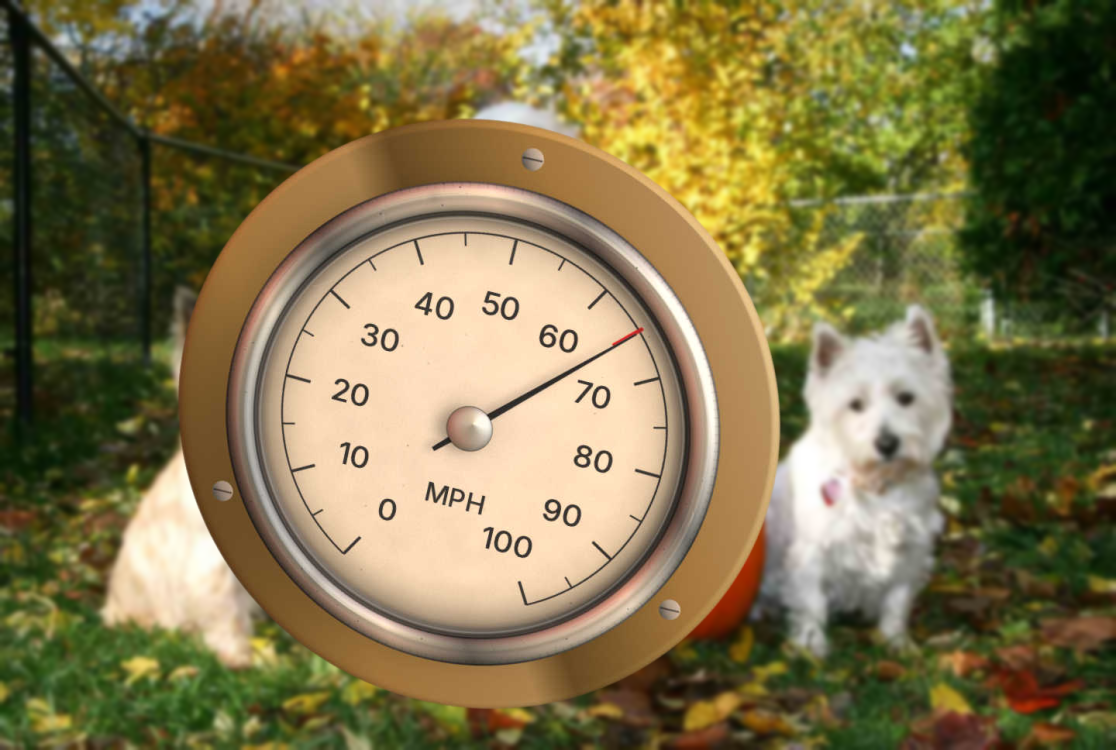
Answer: 65 mph
